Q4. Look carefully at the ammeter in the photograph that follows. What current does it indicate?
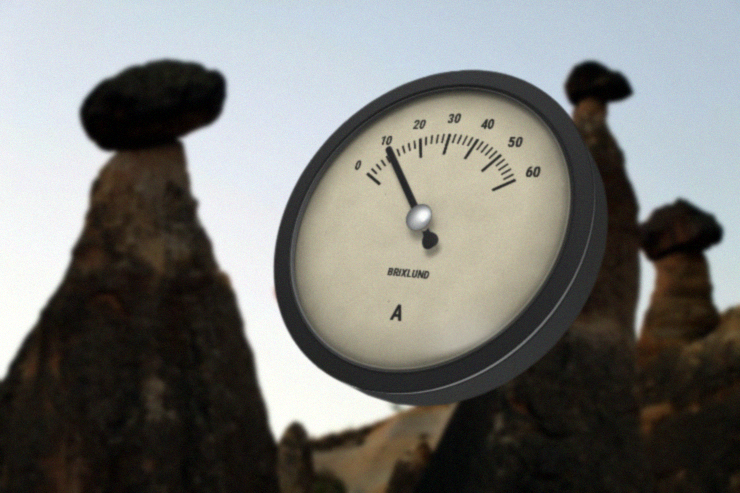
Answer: 10 A
